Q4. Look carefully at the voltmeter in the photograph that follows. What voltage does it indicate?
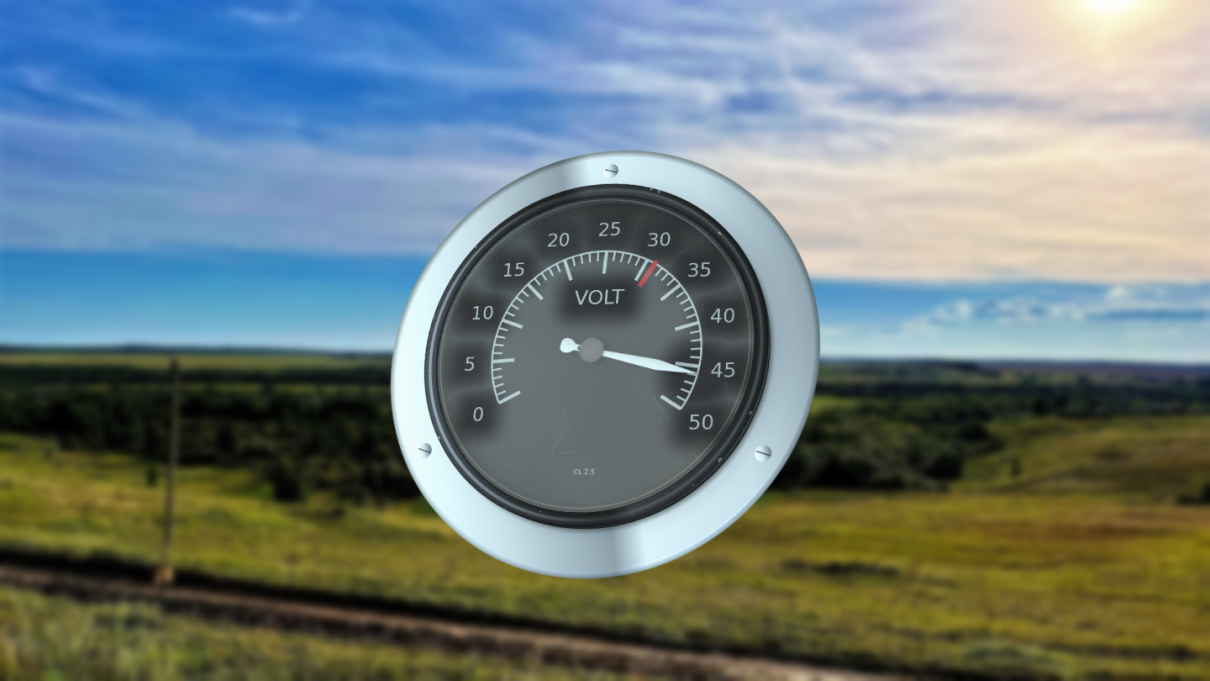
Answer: 46 V
